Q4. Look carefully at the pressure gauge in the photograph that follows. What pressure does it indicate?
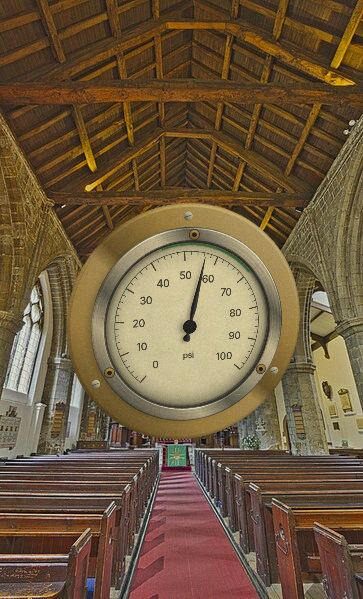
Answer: 56 psi
